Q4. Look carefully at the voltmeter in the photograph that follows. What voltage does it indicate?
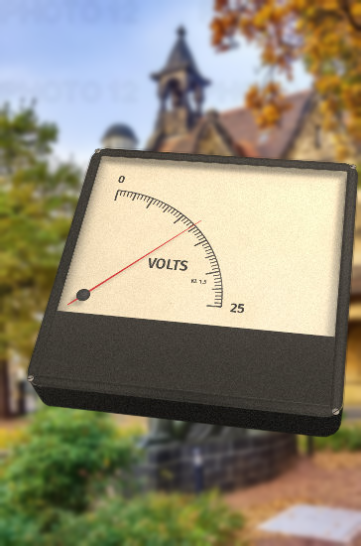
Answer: 12.5 V
